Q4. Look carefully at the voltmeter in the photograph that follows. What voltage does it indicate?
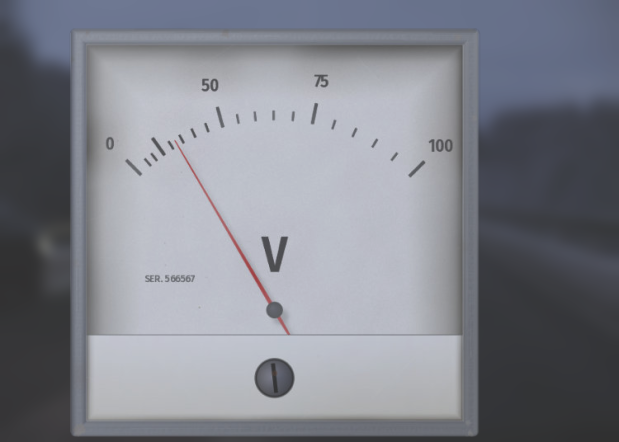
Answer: 32.5 V
